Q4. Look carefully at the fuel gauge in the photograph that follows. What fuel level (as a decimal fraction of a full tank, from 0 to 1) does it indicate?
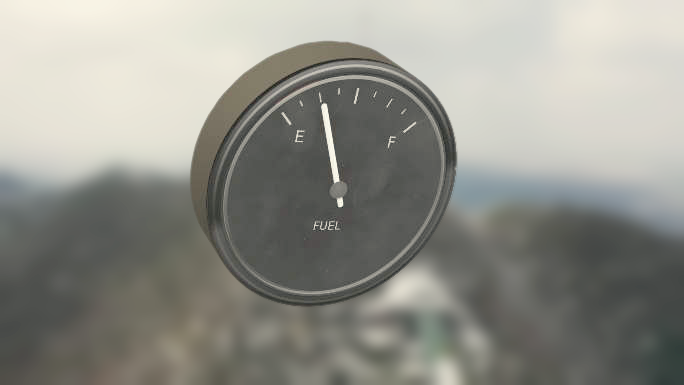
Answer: 0.25
